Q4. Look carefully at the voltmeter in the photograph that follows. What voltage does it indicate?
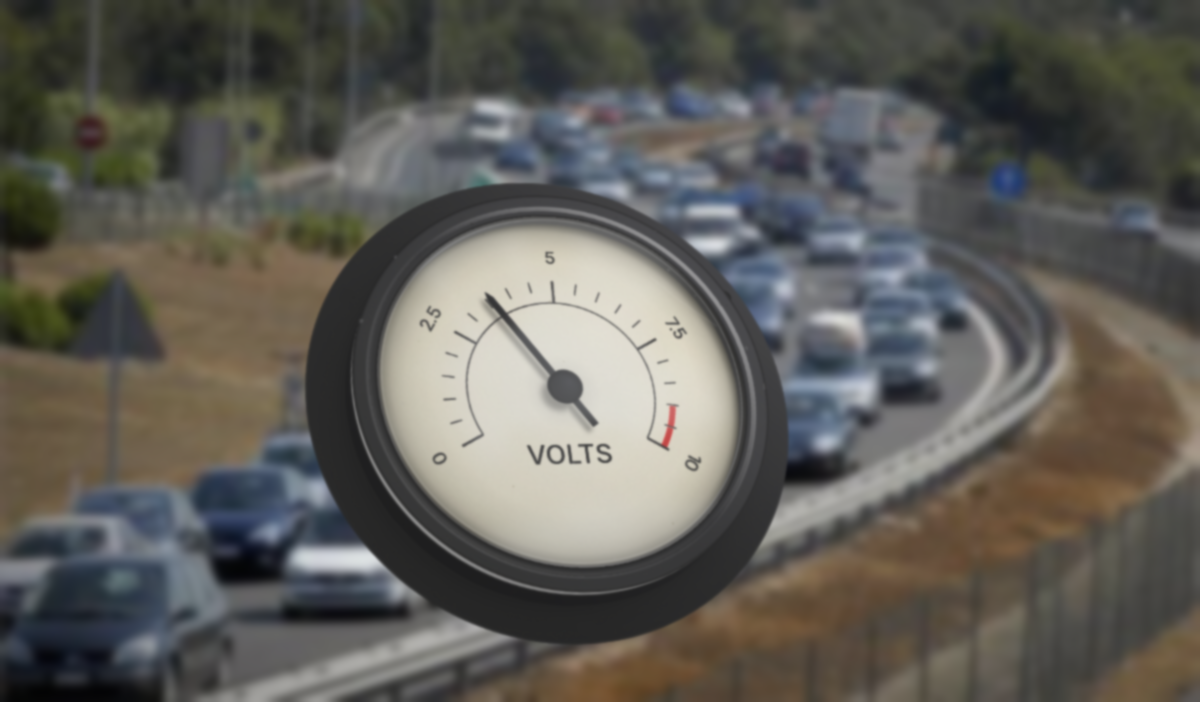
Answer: 3.5 V
